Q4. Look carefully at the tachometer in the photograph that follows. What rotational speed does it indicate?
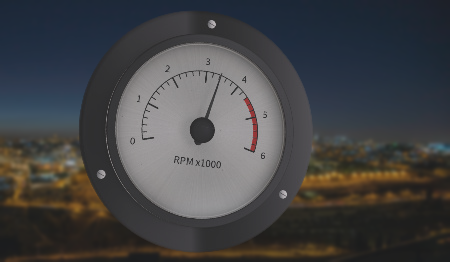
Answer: 3400 rpm
